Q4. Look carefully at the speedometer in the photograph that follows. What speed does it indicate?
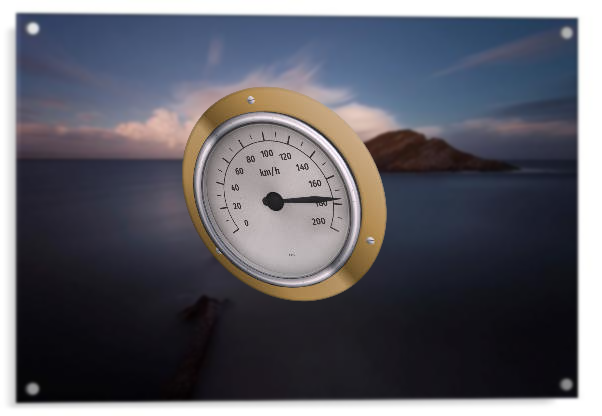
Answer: 175 km/h
